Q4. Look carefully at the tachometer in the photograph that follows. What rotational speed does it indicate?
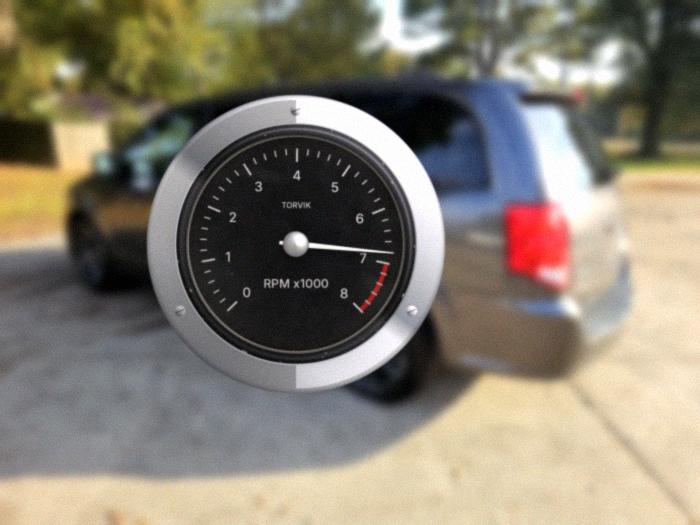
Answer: 6800 rpm
